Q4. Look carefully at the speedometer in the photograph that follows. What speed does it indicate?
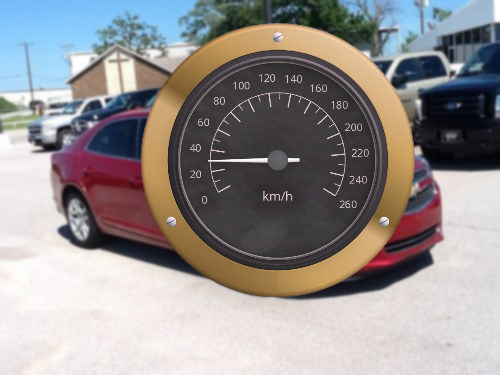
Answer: 30 km/h
